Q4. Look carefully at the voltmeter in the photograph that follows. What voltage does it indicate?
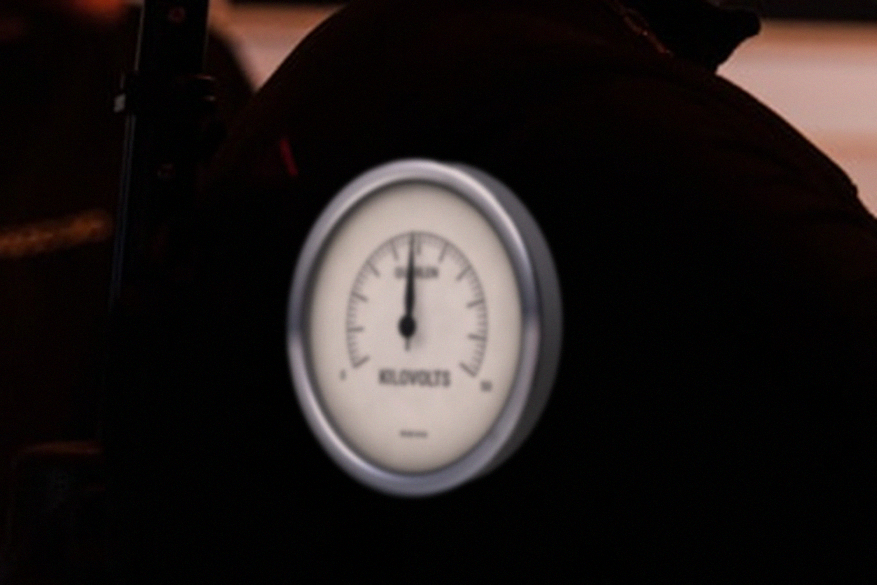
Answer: 25 kV
